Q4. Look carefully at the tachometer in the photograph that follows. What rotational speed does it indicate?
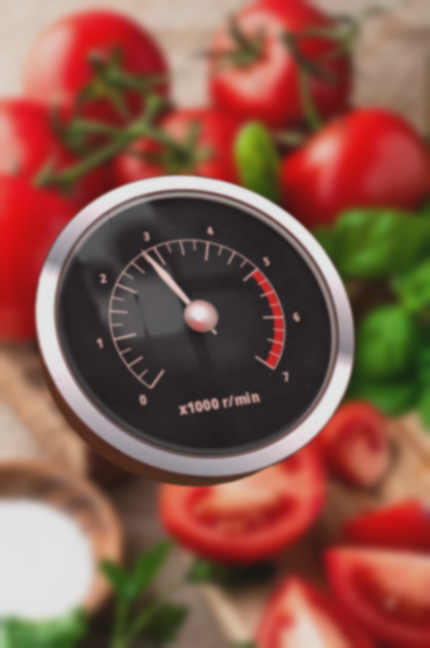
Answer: 2750 rpm
